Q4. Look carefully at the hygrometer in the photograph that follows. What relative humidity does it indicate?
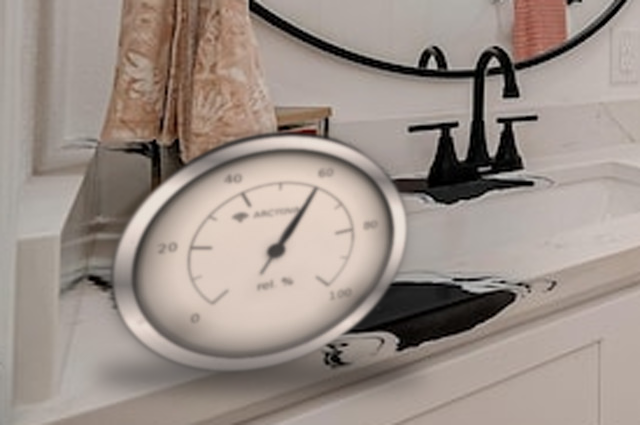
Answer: 60 %
